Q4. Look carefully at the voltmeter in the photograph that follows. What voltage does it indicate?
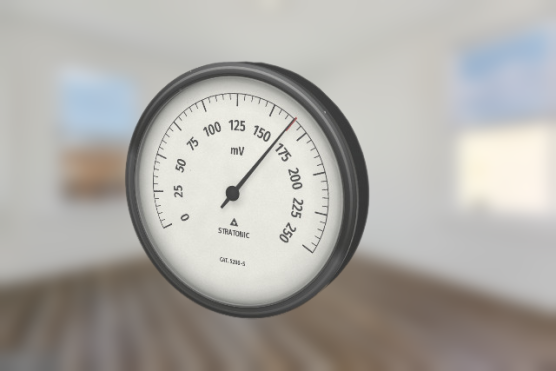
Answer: 165 mV
